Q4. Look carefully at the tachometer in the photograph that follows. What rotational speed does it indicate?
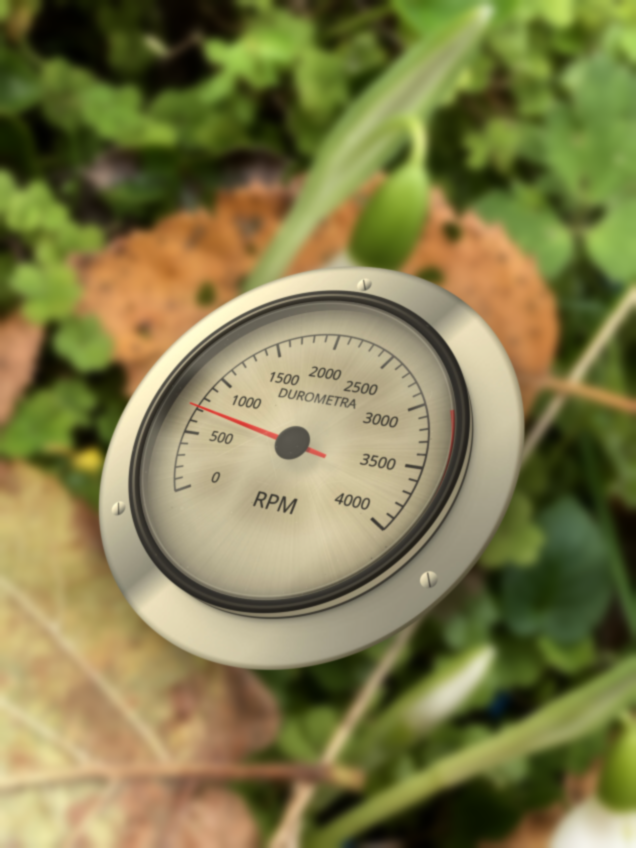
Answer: 700 rpm
